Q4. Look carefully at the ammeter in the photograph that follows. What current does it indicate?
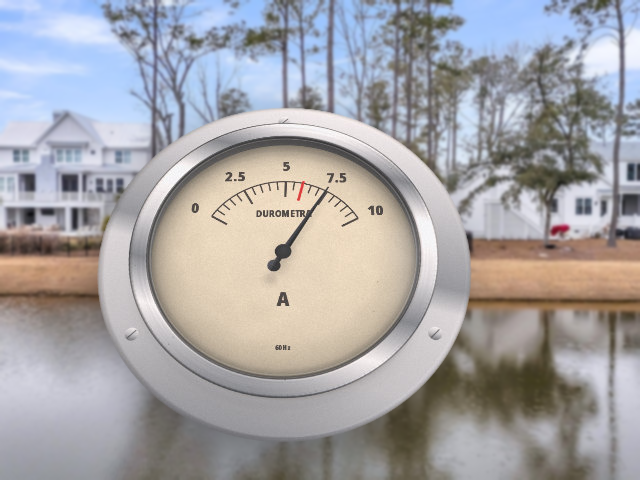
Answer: 7.5 A
